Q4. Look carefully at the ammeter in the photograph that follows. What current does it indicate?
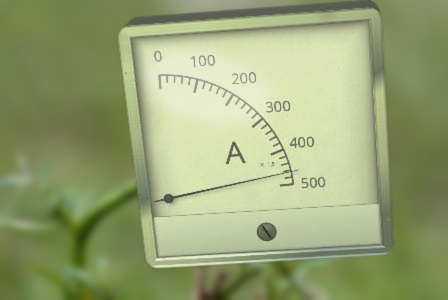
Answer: 460 A
